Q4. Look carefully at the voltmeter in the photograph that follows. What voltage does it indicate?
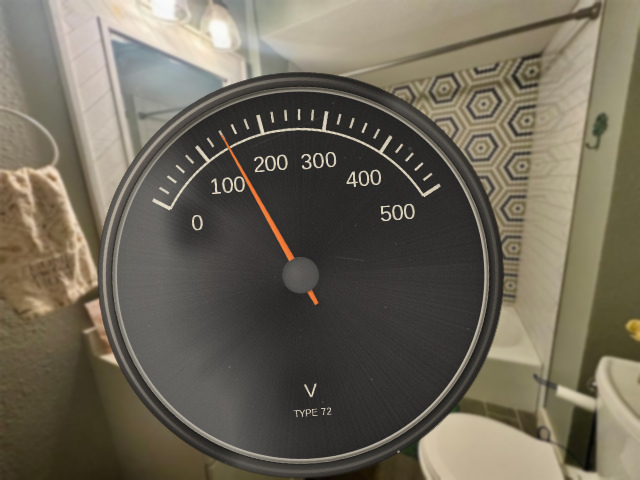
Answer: 140 V
